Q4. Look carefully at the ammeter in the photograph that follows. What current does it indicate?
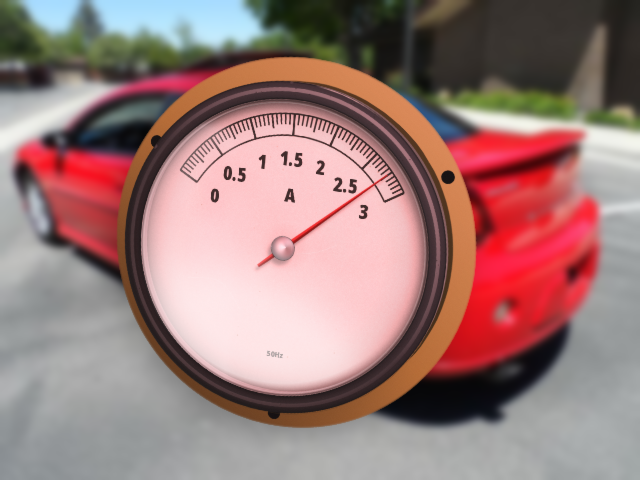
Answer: 2.75 A
